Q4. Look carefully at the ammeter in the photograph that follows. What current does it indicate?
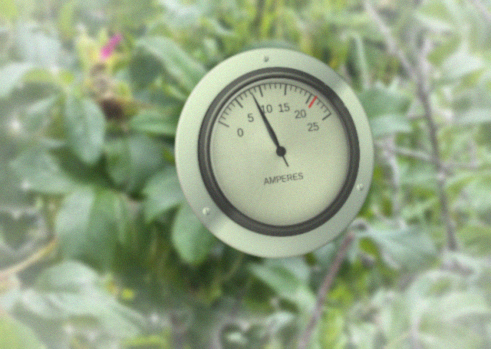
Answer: 8 A
